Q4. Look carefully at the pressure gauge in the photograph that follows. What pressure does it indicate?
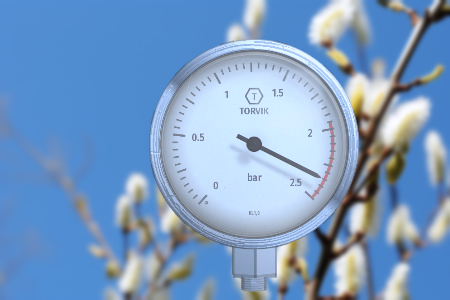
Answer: 2.35 bar
